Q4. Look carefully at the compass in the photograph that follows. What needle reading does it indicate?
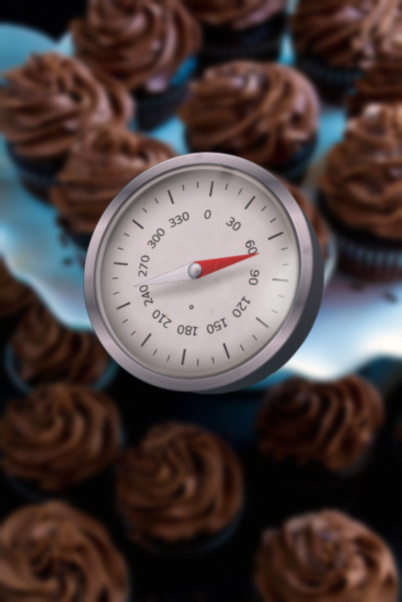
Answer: 70 °
